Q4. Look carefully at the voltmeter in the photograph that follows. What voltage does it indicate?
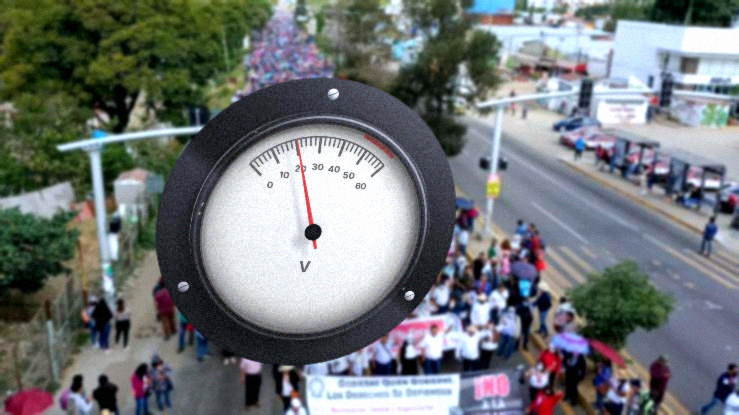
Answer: 20 V
